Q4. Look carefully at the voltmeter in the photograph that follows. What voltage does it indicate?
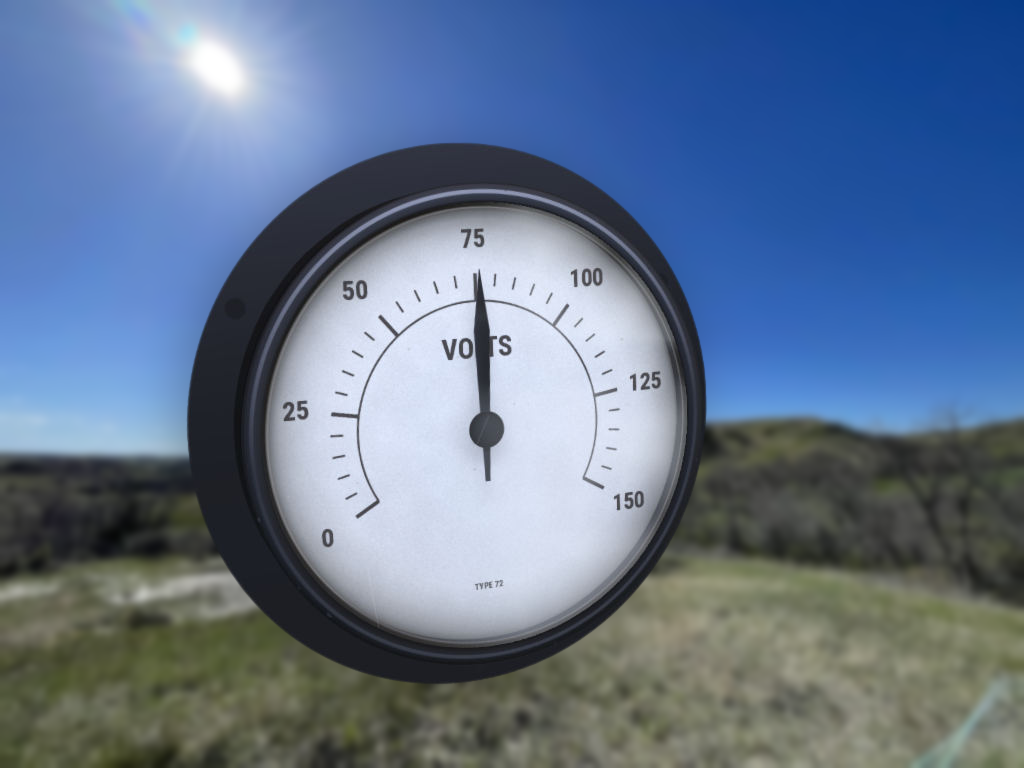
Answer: 75 V
